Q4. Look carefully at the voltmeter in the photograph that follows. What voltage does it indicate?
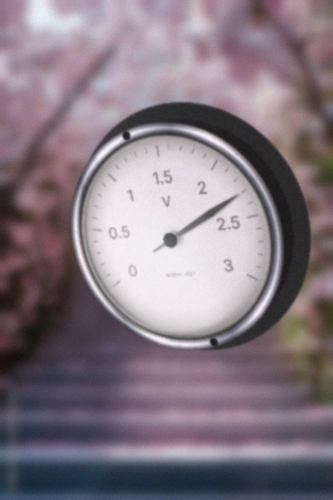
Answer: 2.3 V
